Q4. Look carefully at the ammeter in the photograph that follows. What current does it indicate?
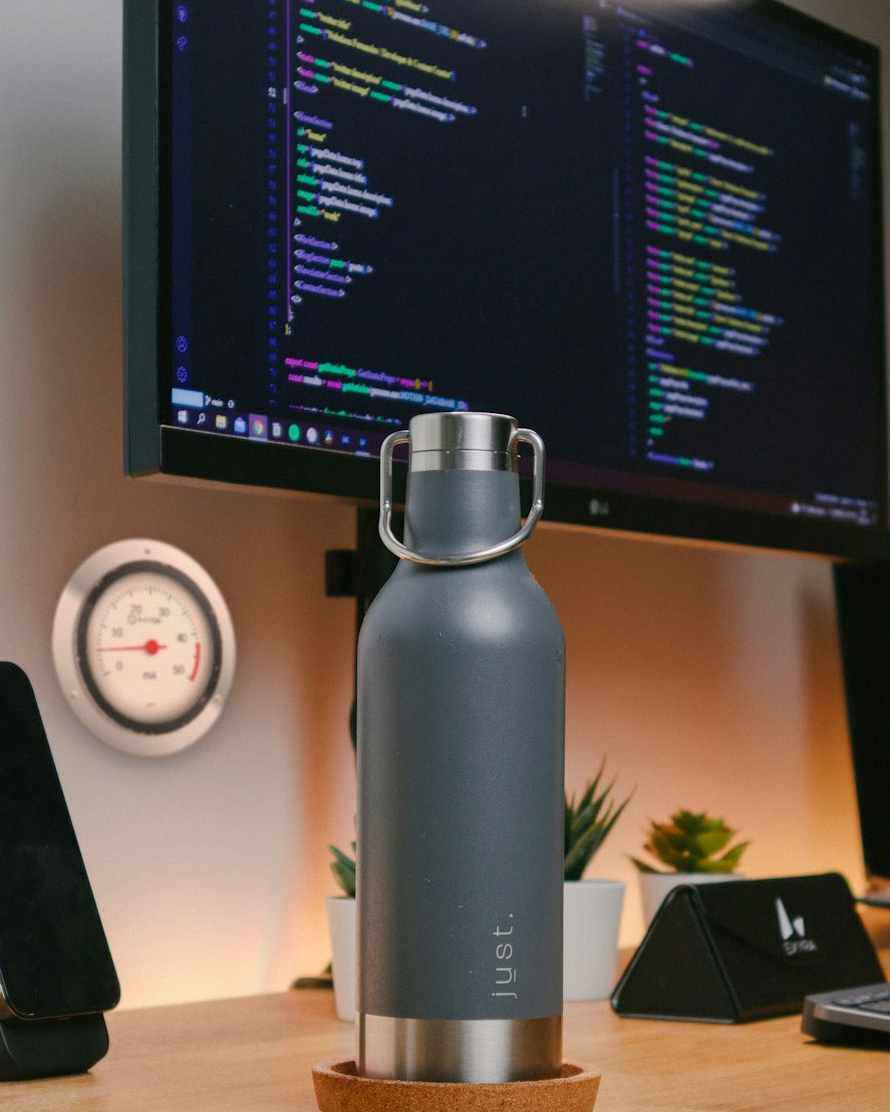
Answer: 5 mA
